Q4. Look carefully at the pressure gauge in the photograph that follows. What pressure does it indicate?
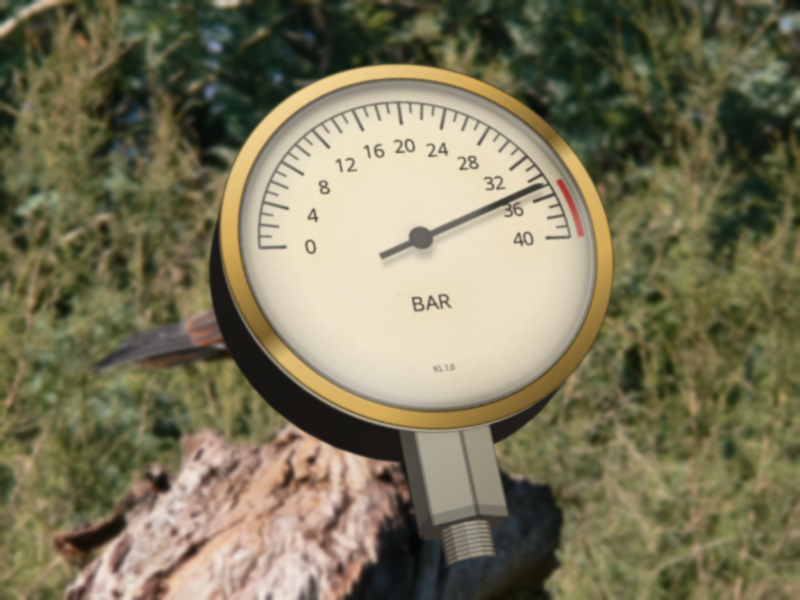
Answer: 35 bar
